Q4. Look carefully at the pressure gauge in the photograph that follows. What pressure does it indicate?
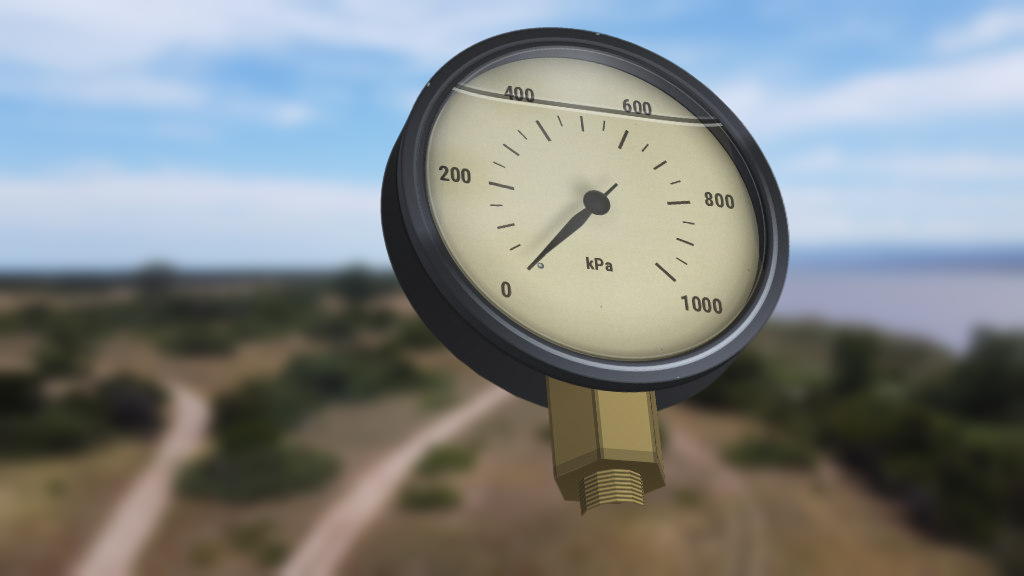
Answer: 0 kPa
